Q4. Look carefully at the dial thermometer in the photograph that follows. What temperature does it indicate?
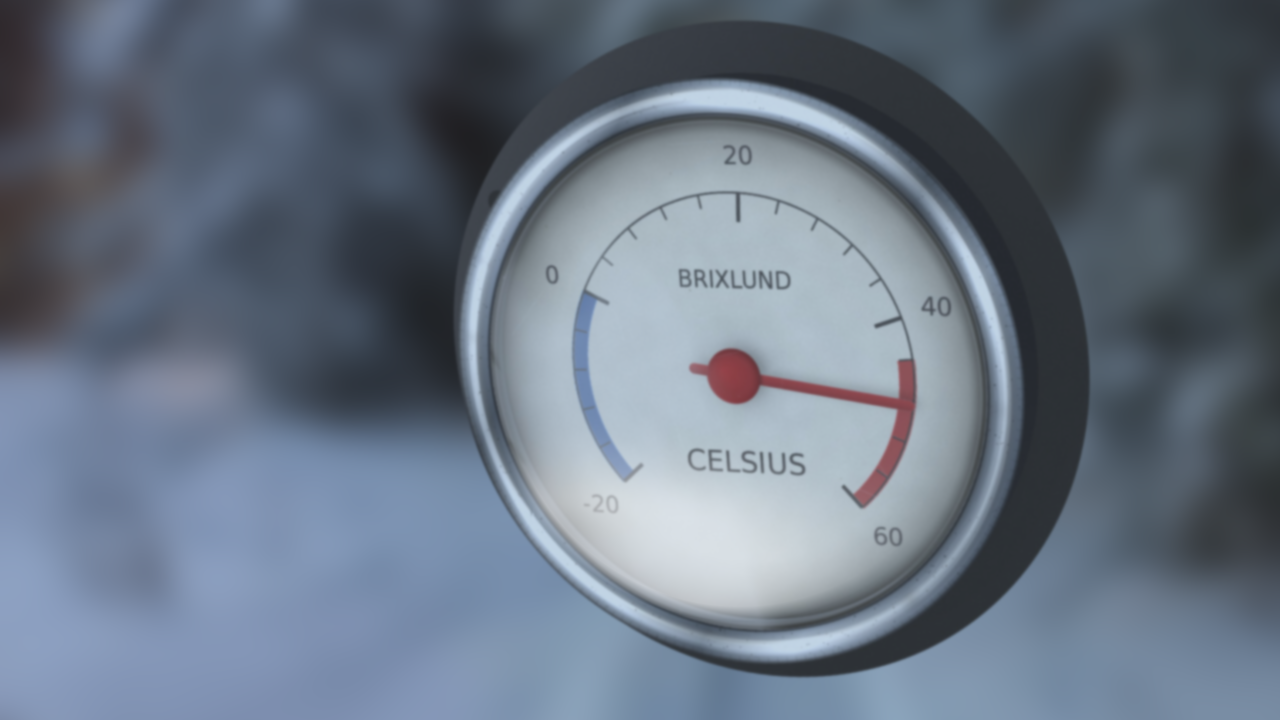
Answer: 48 °C
